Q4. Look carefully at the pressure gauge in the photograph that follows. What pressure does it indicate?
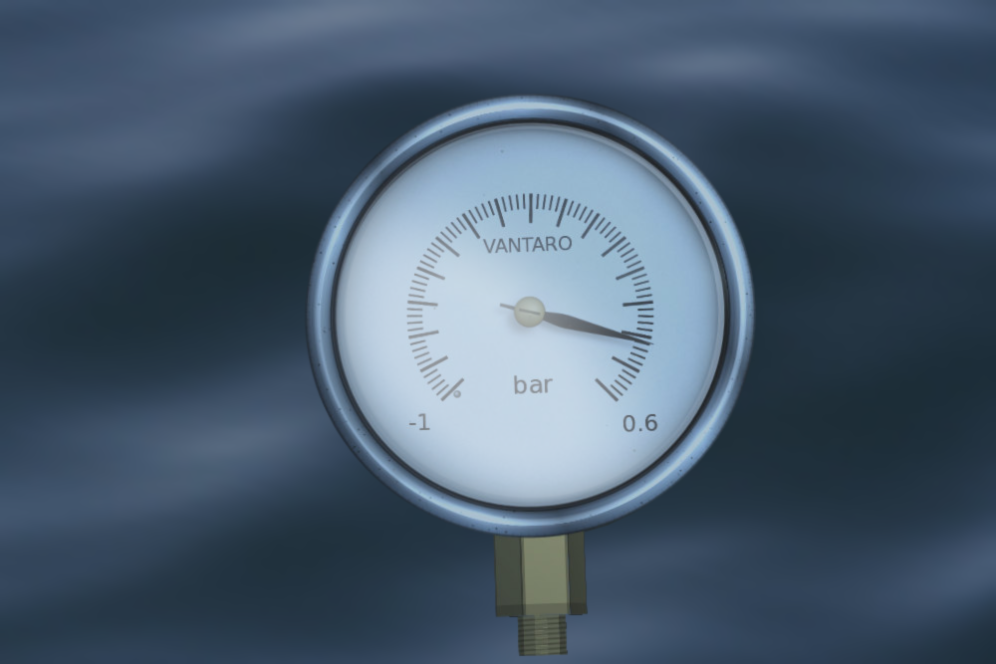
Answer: 0.42 bar
